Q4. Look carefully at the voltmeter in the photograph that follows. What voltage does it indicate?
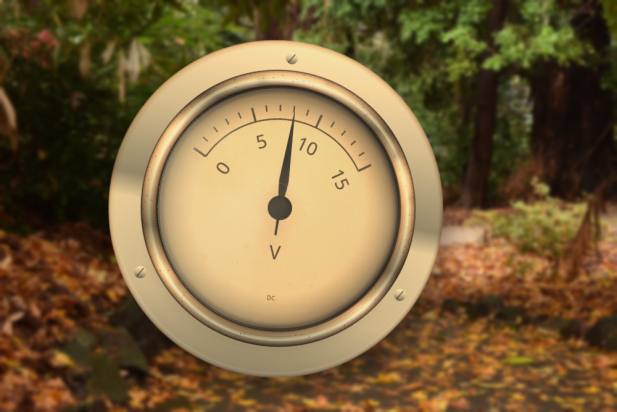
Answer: 8 V
